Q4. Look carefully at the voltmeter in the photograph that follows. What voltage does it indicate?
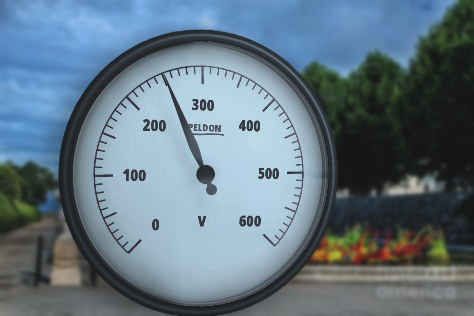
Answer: 250 V
